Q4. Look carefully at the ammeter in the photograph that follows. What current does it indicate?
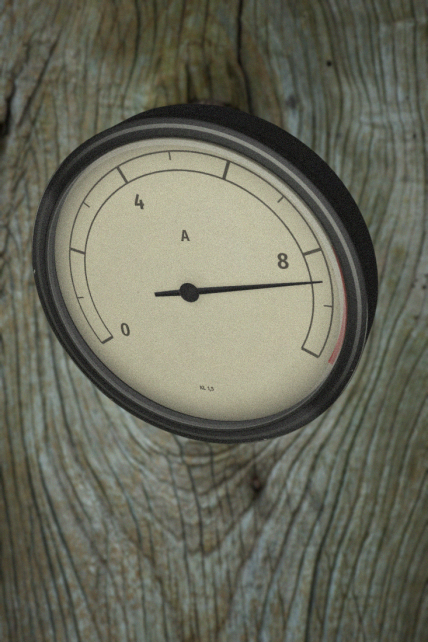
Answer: 8.5 A
